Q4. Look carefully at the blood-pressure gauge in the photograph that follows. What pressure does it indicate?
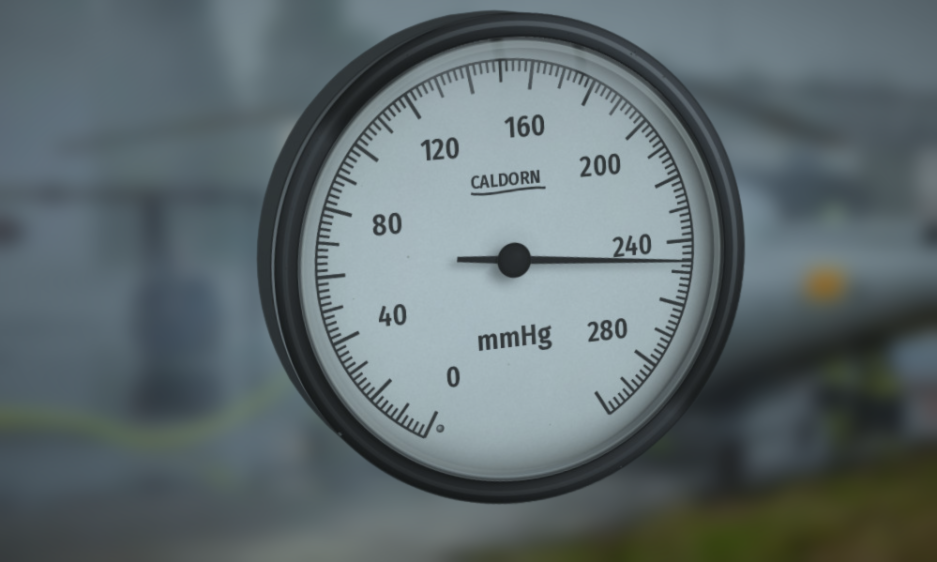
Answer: 246 mmHg
